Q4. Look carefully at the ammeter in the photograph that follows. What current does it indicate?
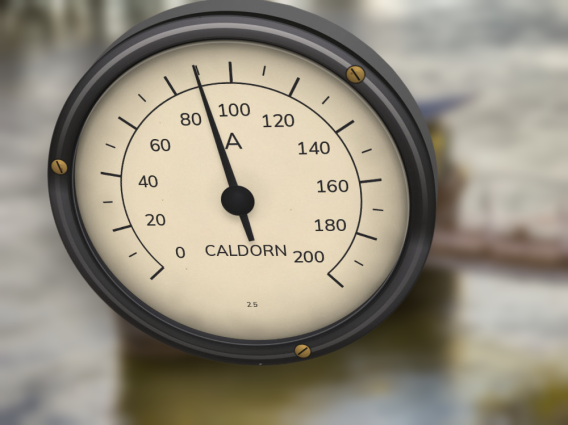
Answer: 90 A
